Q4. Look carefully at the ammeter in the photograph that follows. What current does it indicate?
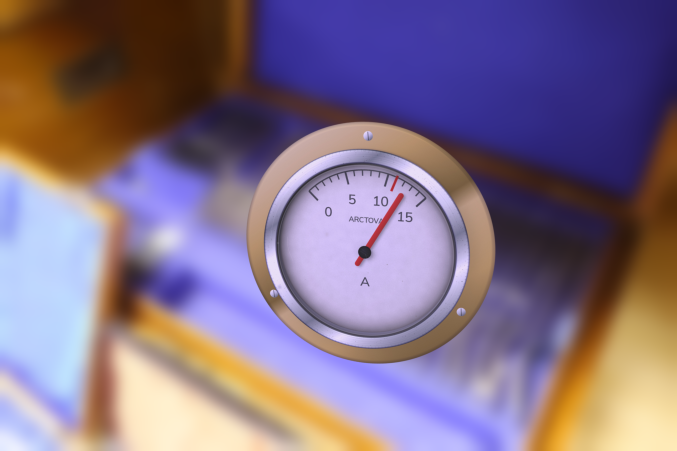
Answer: 12.5 A
